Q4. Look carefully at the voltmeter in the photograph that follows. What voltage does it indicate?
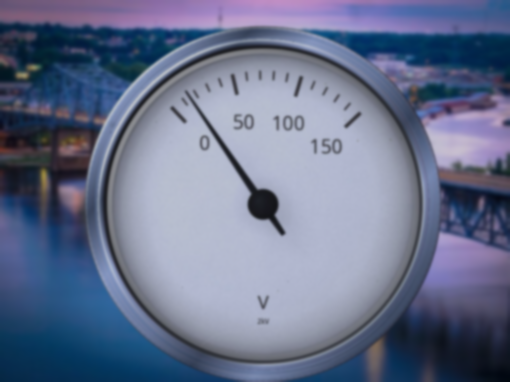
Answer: 15 V
